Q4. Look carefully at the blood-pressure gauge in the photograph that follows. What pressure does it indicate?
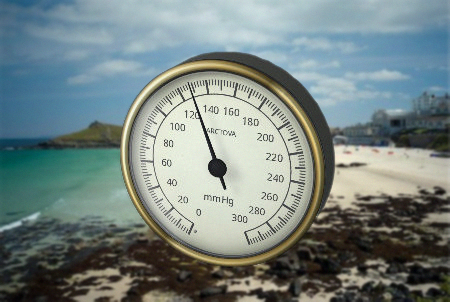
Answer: 130 mmHg
